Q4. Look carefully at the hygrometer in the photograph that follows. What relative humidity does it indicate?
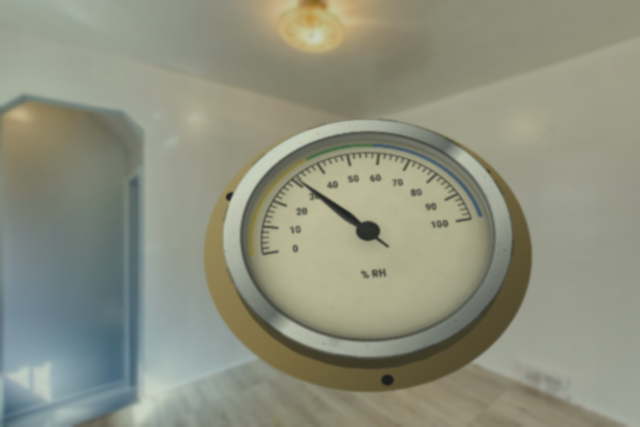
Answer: 30 %
